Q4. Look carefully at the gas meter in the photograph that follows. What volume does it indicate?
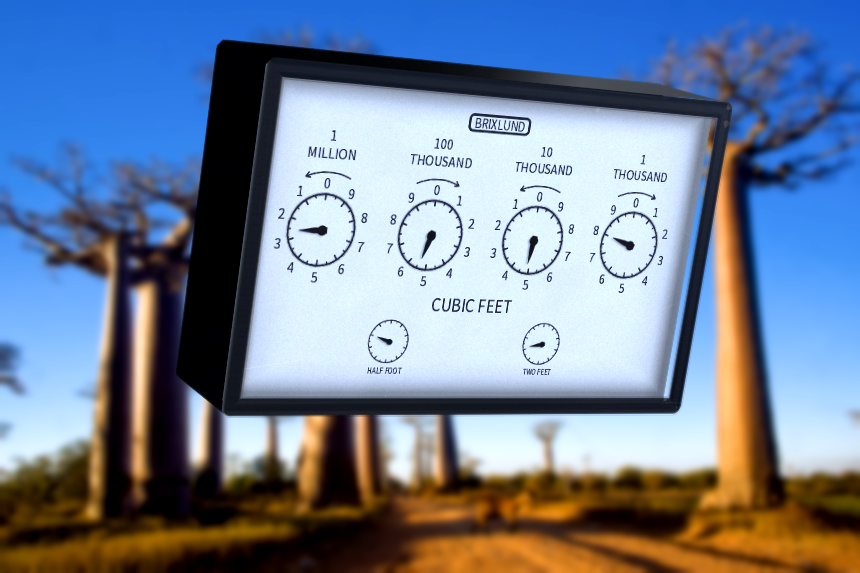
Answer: 254800 ft³
